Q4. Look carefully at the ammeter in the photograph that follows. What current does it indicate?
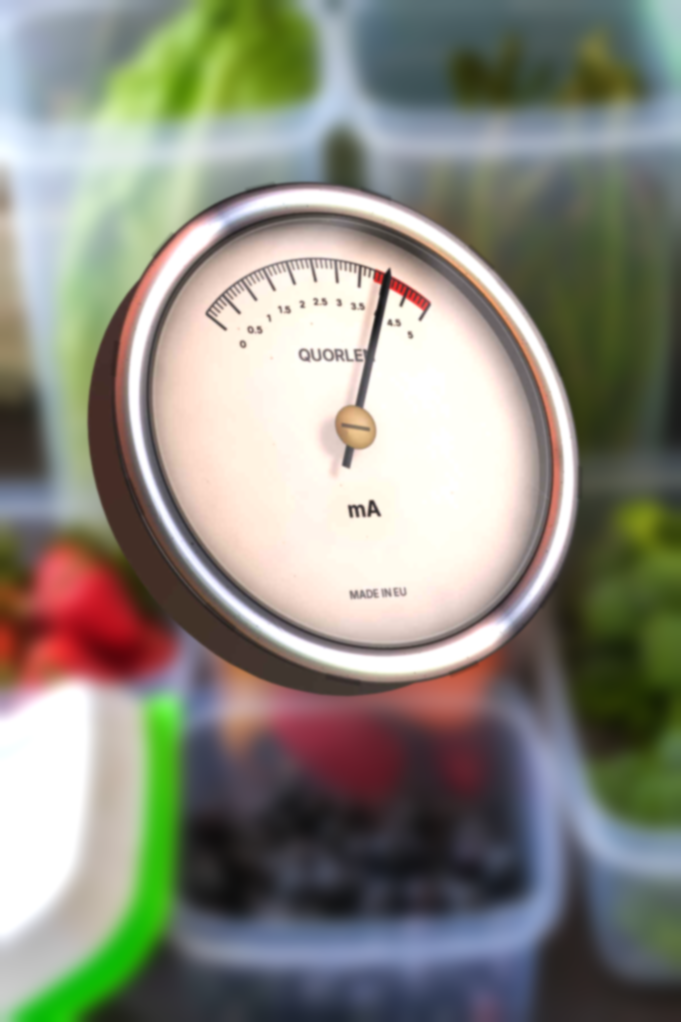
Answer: 4 mA
